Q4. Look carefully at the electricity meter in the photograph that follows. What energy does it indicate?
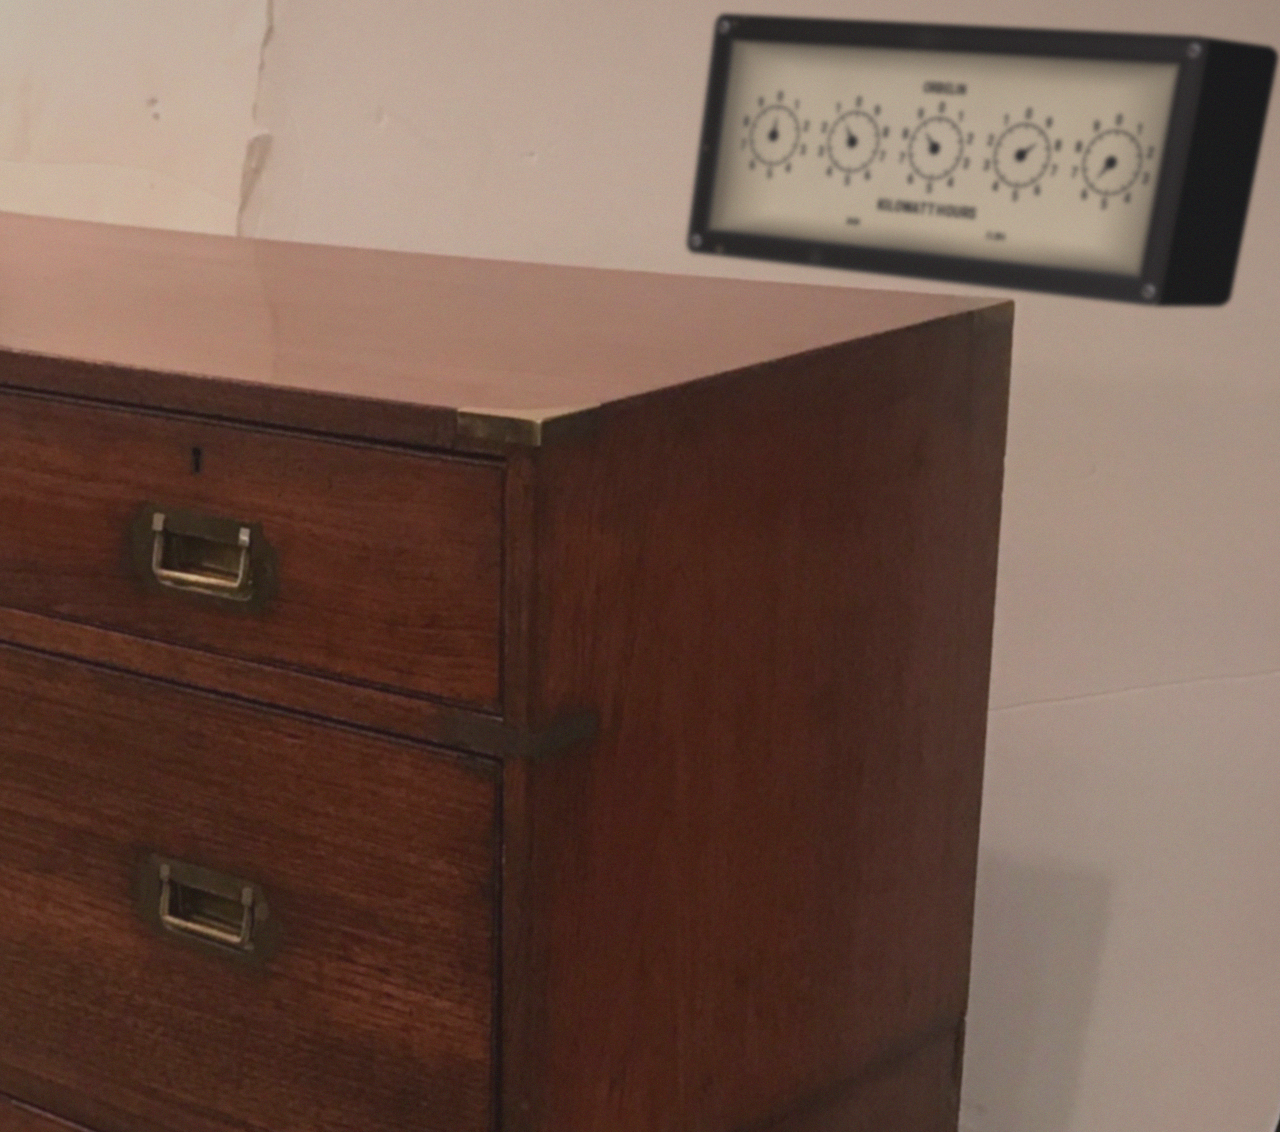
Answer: 886 kWh
